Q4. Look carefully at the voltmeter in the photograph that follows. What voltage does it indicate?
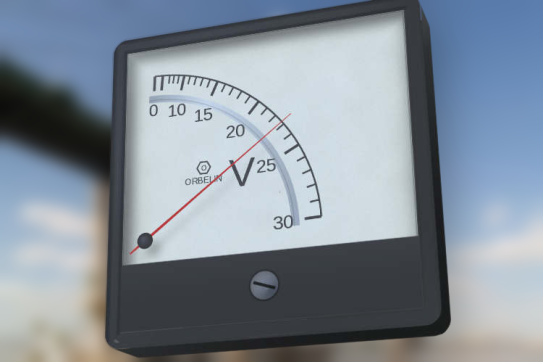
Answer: 23 V
